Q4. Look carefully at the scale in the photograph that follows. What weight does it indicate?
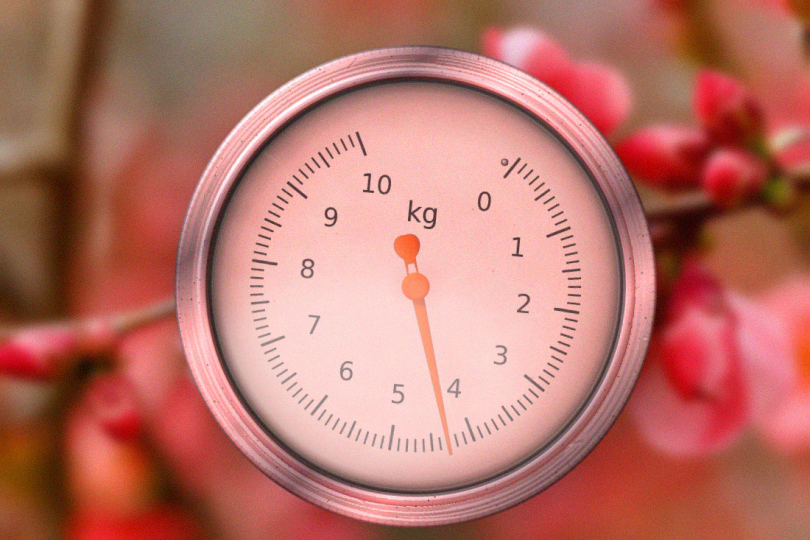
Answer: 4.3 kg
